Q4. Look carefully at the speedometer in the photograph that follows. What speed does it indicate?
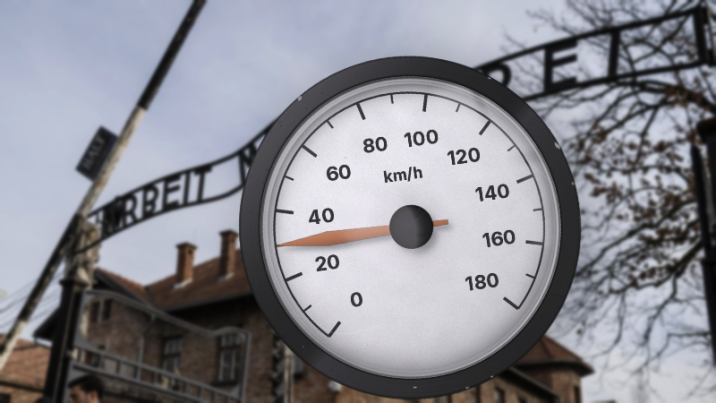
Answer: 30 km/h
